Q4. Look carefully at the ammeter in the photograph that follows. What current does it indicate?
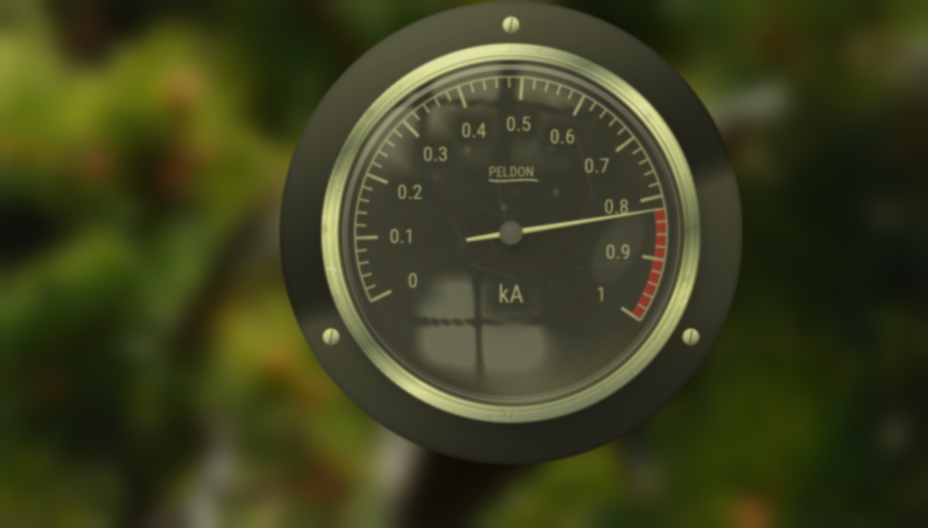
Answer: 0.82 kA
